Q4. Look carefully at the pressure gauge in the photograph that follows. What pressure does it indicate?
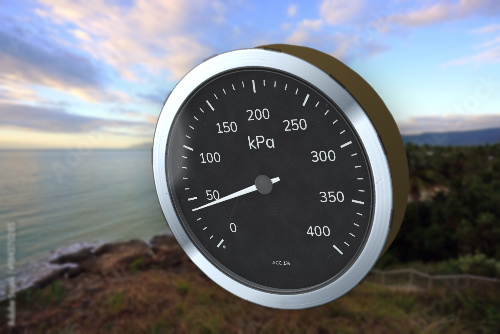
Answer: 40 kPa
